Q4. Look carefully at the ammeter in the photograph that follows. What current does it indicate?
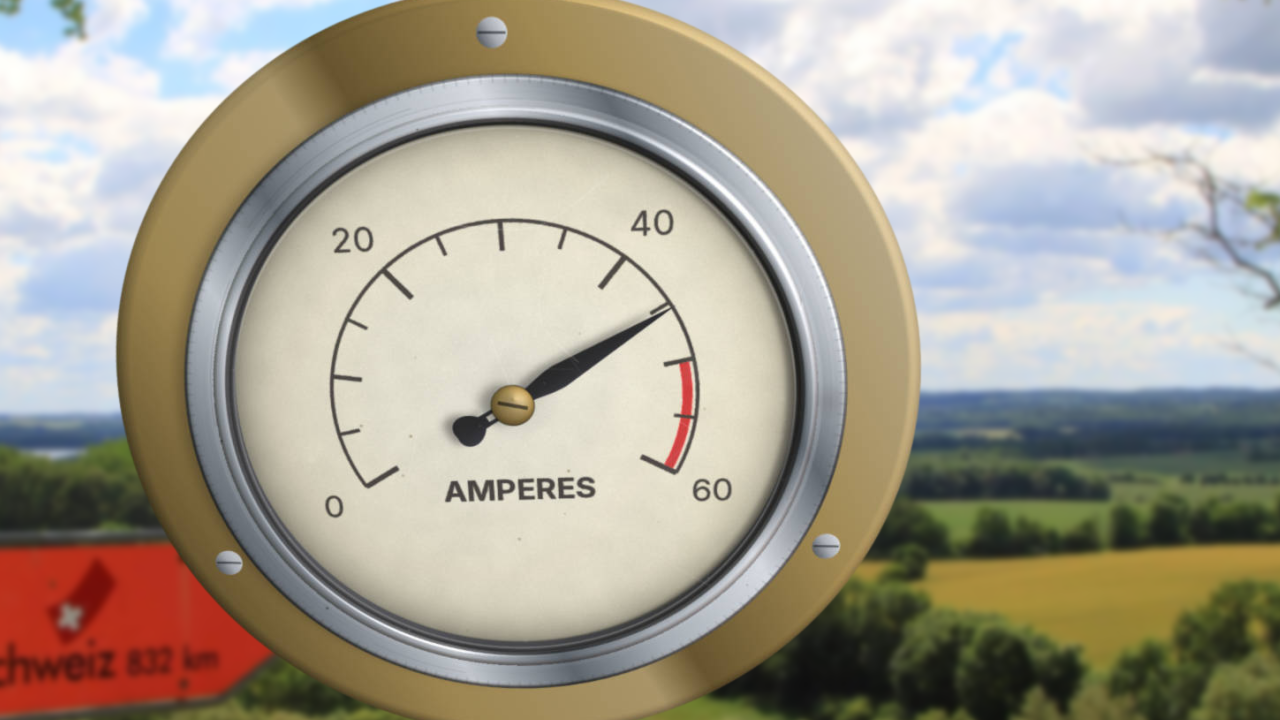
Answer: 45 A
